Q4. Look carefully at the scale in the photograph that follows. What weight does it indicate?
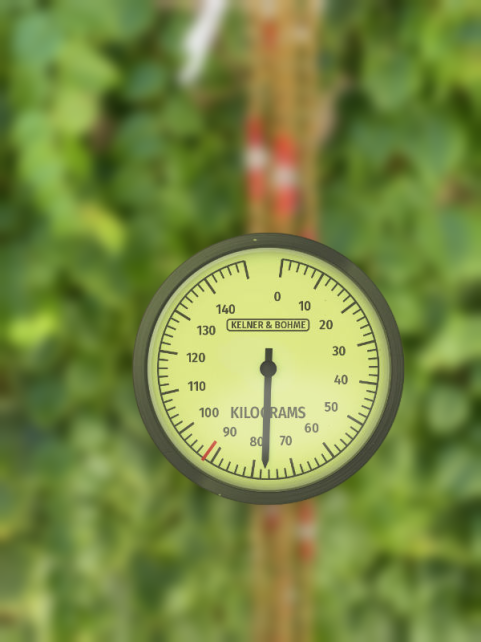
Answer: 77 kg
